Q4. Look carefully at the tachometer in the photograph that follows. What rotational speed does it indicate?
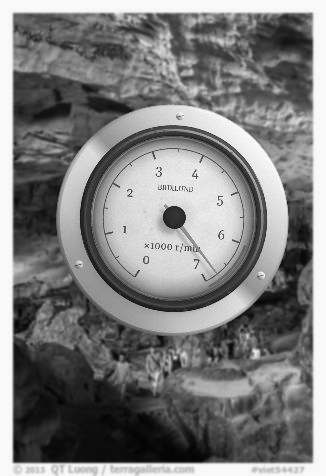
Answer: 6750 rpm
